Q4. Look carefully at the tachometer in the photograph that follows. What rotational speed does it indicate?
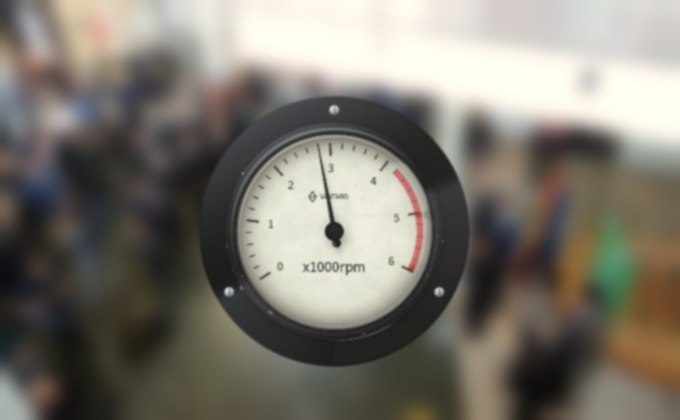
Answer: 2800 rpm
